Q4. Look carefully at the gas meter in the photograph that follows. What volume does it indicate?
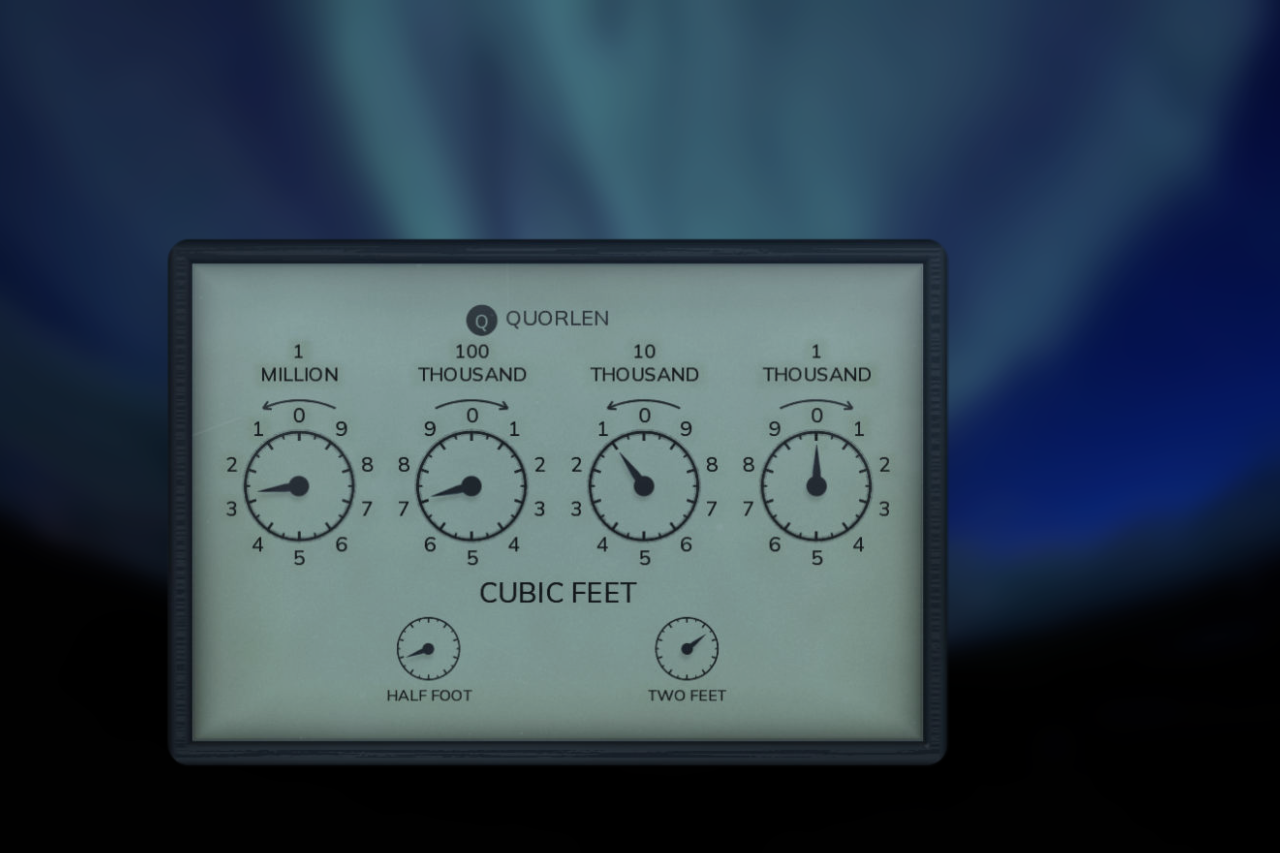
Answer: 271000 ft³
